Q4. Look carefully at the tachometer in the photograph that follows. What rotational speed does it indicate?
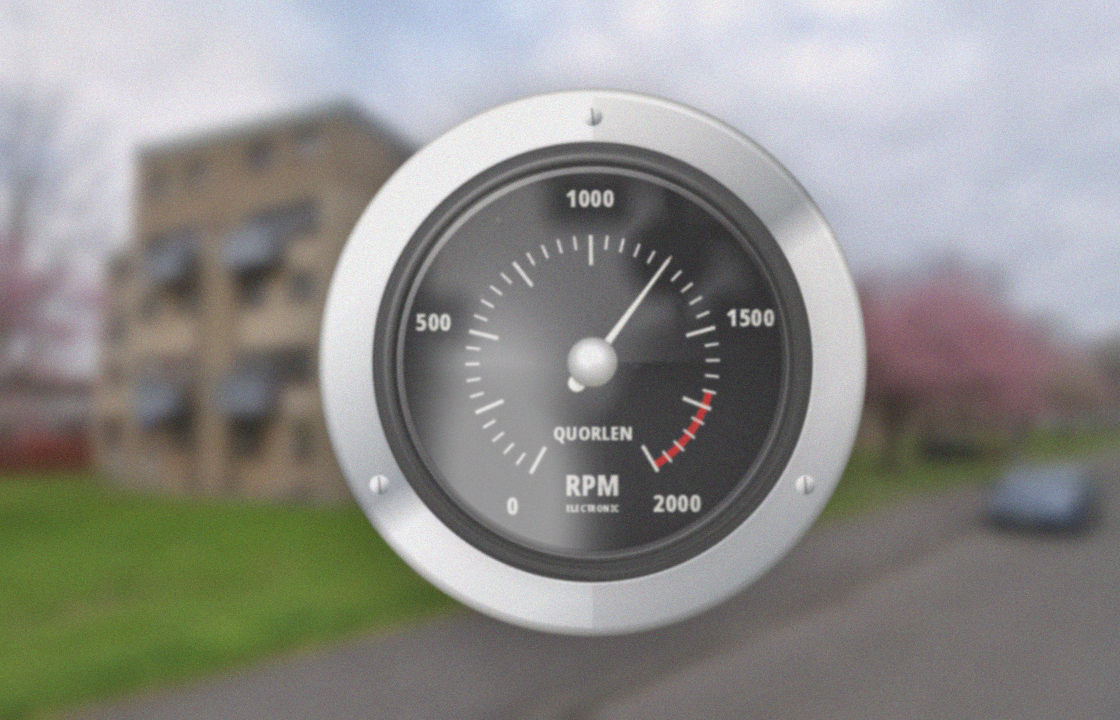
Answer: 1250 rpm
